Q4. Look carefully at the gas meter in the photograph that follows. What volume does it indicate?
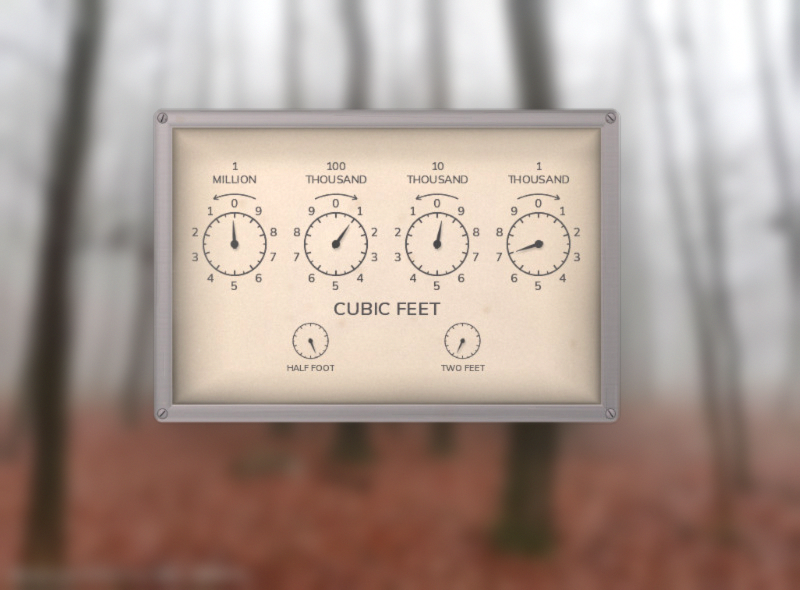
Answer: 9700 ft³
